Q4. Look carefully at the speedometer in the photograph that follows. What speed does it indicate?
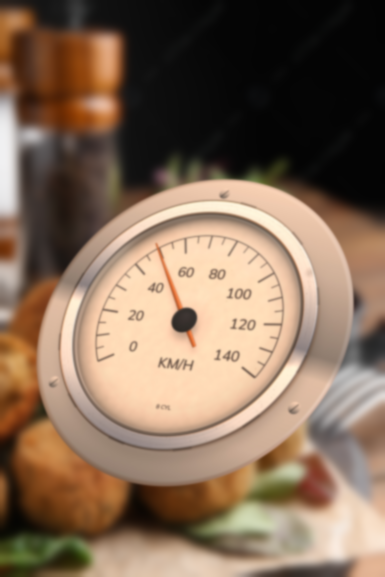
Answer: 50 km/h
